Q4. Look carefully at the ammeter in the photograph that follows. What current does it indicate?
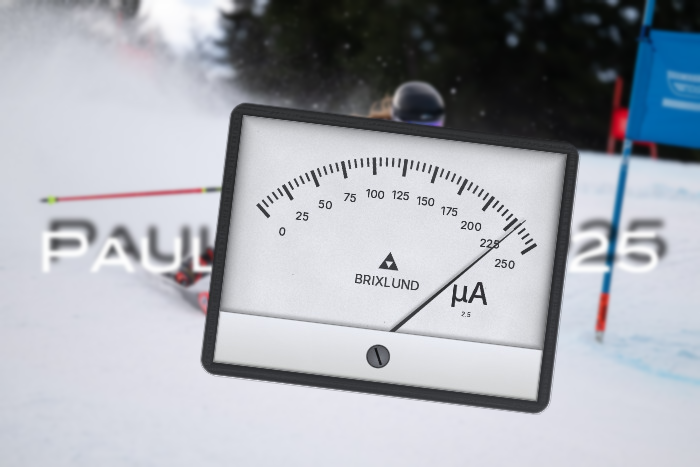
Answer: 230 µA
